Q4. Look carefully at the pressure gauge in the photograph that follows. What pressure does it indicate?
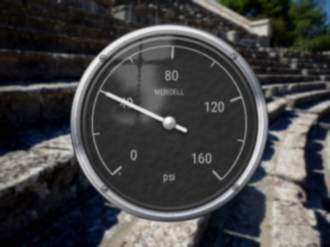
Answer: 40 psi
